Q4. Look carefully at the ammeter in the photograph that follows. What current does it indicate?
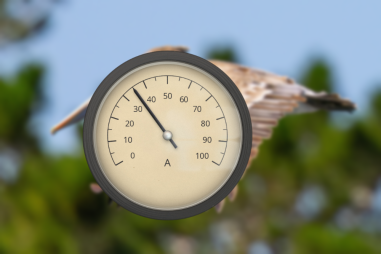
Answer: 35 A
